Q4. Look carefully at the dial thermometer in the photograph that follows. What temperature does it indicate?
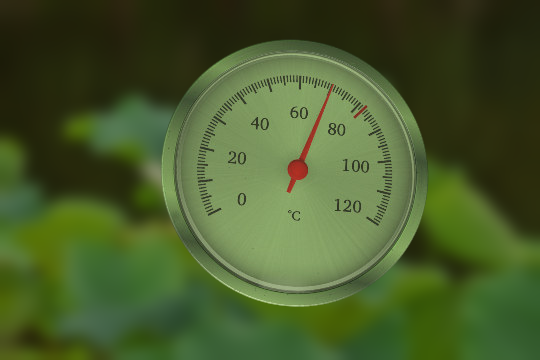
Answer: 70 °C
